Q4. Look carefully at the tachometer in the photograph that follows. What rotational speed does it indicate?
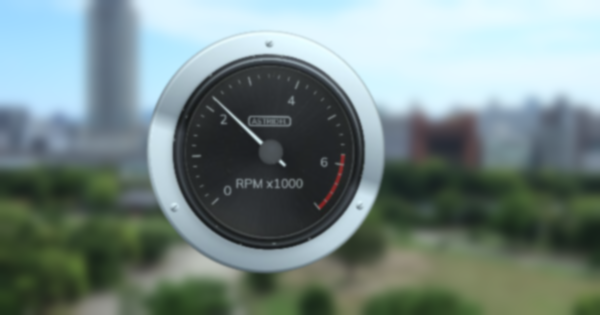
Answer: 2200 rpm
